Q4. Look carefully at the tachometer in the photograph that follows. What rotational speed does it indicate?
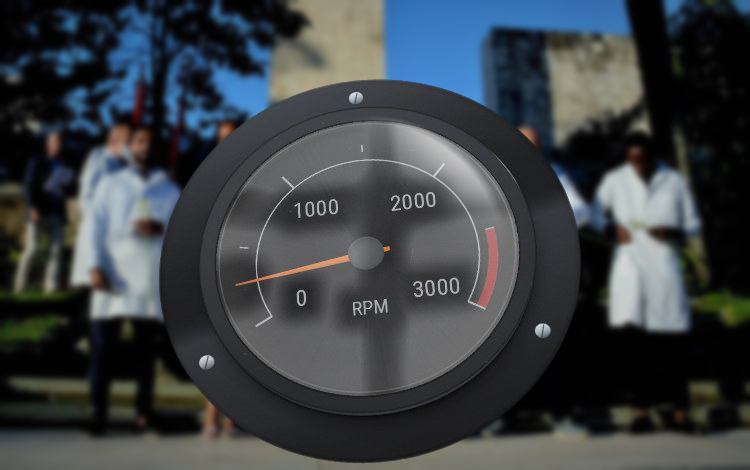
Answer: 250 rpm
